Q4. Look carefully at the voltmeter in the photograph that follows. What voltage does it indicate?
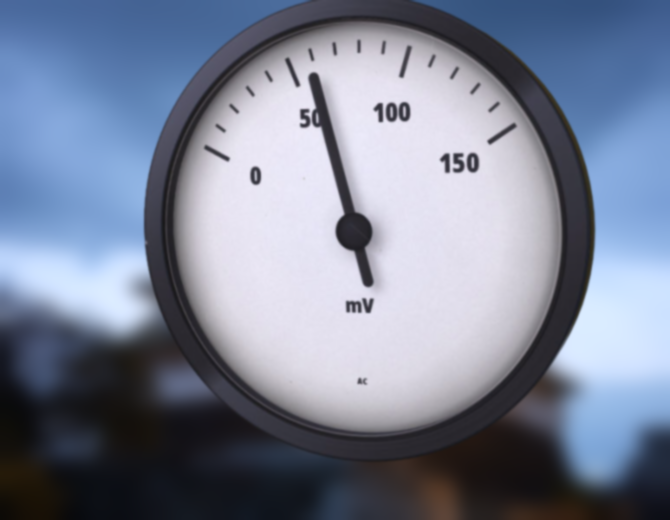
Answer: 60 mV
